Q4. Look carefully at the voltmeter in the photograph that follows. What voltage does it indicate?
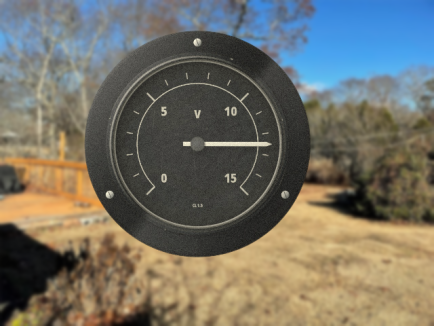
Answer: 12.5 V
